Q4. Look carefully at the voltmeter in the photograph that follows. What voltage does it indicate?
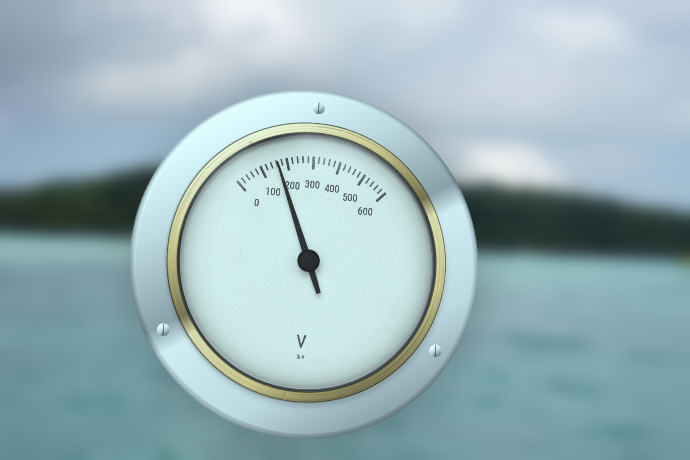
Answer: 160 V
